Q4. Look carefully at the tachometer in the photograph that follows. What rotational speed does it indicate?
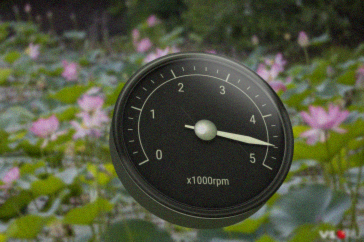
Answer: 4600 rpm
